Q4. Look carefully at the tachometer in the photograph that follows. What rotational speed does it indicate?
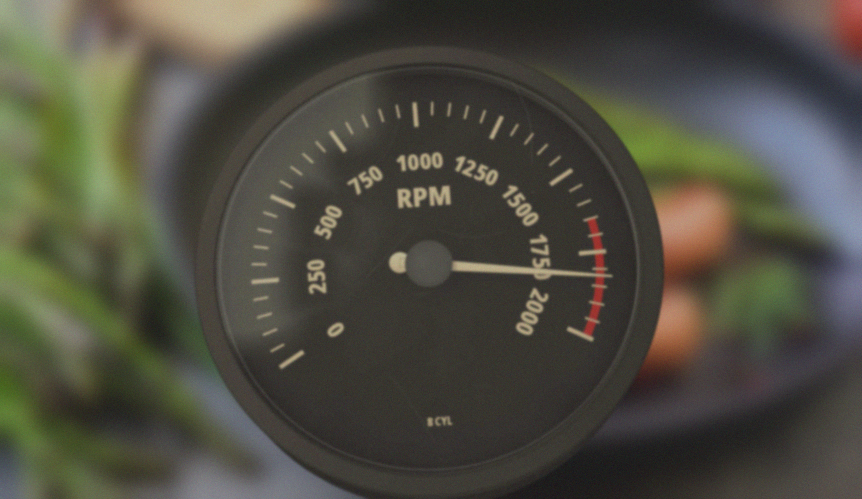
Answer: 1825 rpm
